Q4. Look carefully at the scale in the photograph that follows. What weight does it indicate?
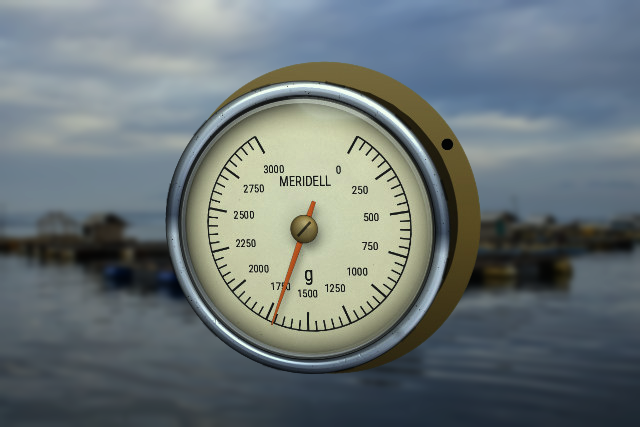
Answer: 1700 g
